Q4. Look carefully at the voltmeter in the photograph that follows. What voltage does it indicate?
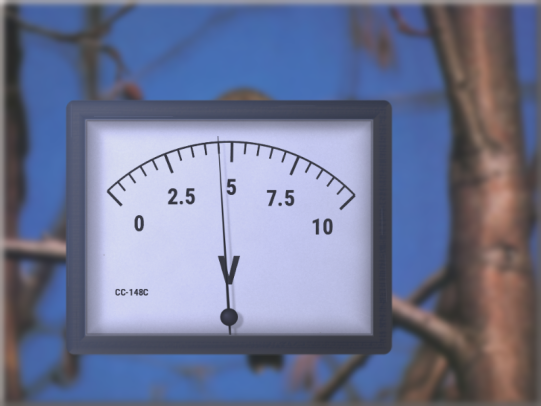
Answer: 4.5 V
